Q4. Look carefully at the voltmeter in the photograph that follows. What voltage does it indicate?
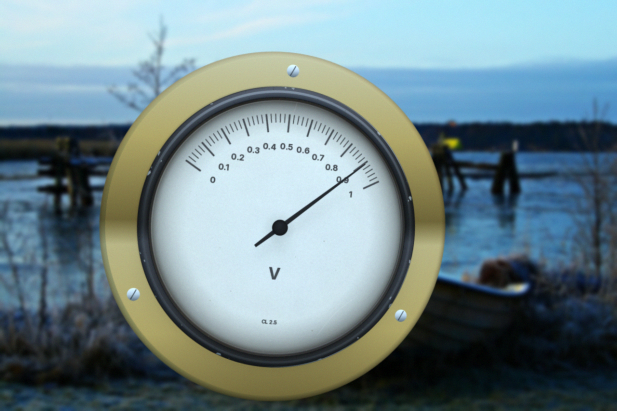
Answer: 0.9 V
